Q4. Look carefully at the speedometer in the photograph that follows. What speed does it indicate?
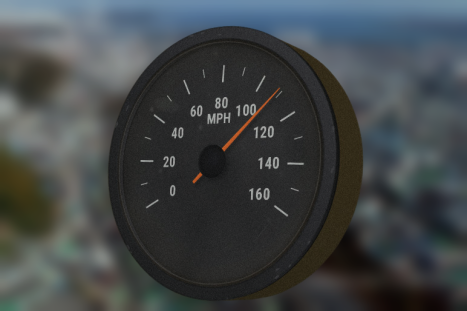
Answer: 110 mph
